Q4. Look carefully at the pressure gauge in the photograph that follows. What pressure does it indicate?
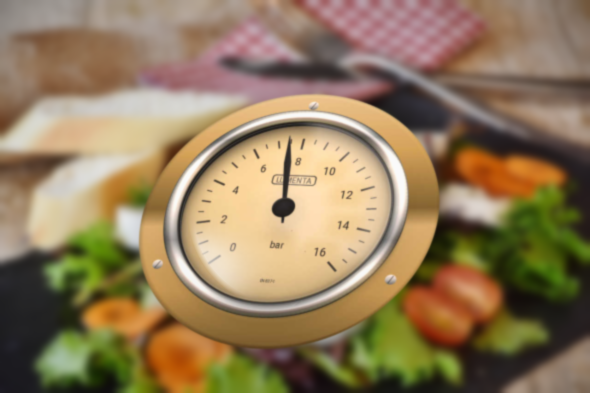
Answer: 7.5 bar
